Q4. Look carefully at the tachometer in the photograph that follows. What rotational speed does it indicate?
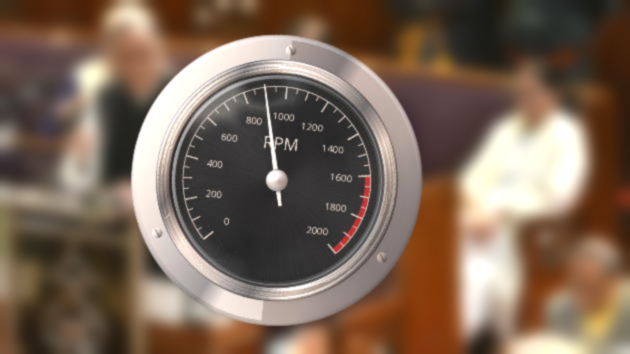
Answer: 900 rpm
